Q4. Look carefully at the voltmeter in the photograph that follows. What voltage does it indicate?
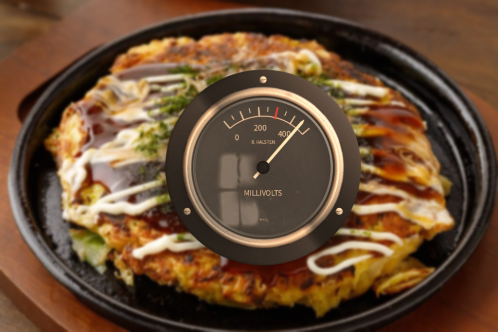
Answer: 450 mV
